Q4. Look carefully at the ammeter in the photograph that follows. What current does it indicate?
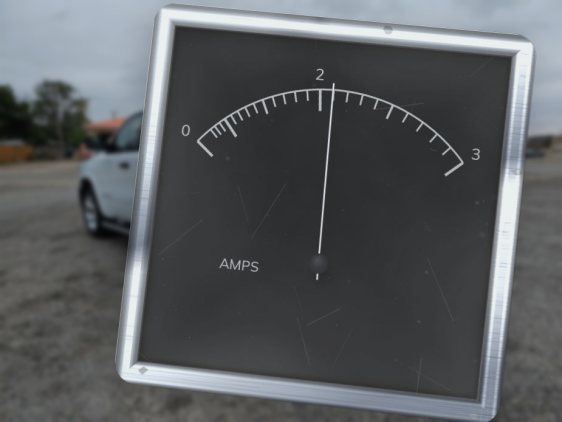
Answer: 2.1 A
